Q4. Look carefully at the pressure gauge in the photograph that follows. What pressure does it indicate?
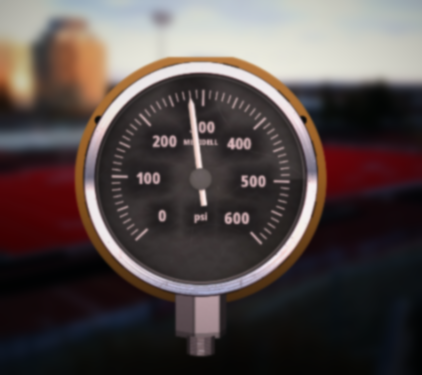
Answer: 280 psi
